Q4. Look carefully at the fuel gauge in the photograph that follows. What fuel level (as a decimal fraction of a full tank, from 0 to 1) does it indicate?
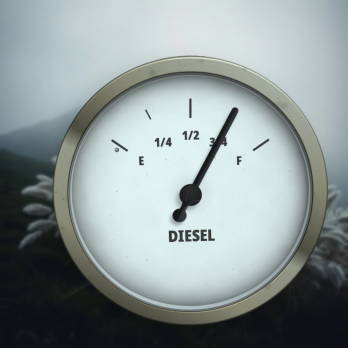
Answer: 0.75
